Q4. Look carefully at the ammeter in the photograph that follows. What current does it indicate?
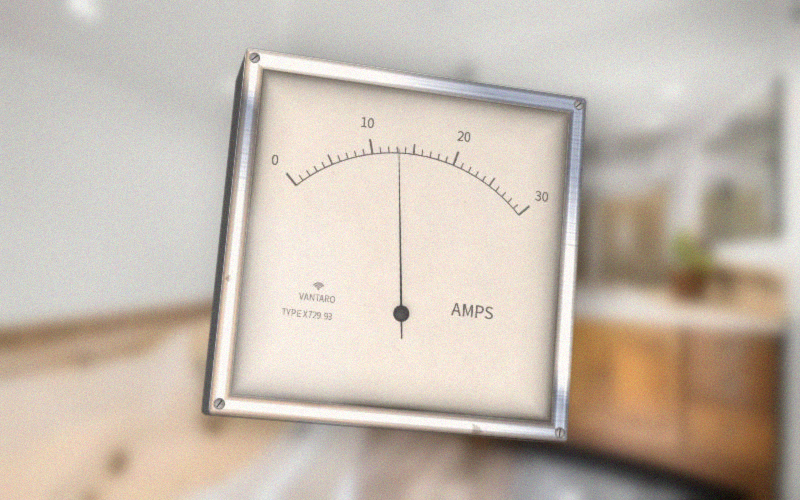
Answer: 13 A
